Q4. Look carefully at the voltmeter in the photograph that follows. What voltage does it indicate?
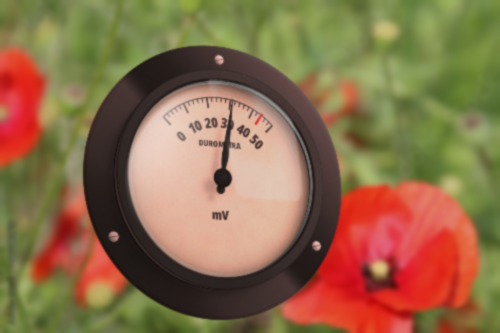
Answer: 30 mV
